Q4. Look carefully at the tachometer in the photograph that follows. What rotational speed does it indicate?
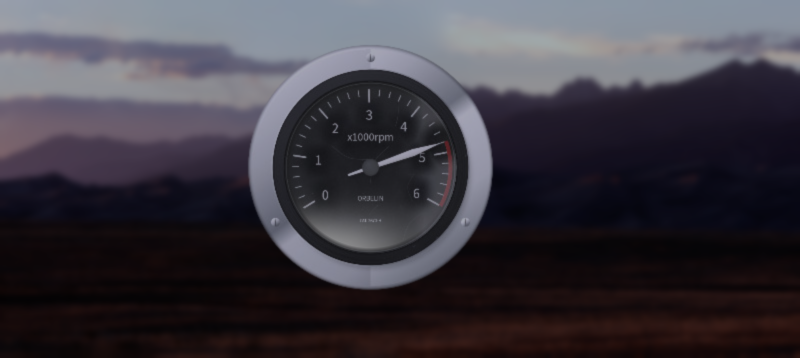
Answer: 4800 rpm
